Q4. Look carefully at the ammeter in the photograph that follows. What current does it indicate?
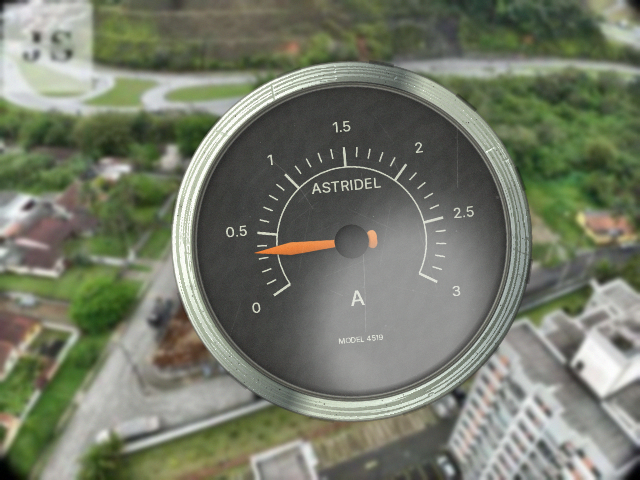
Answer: 0.35 A
